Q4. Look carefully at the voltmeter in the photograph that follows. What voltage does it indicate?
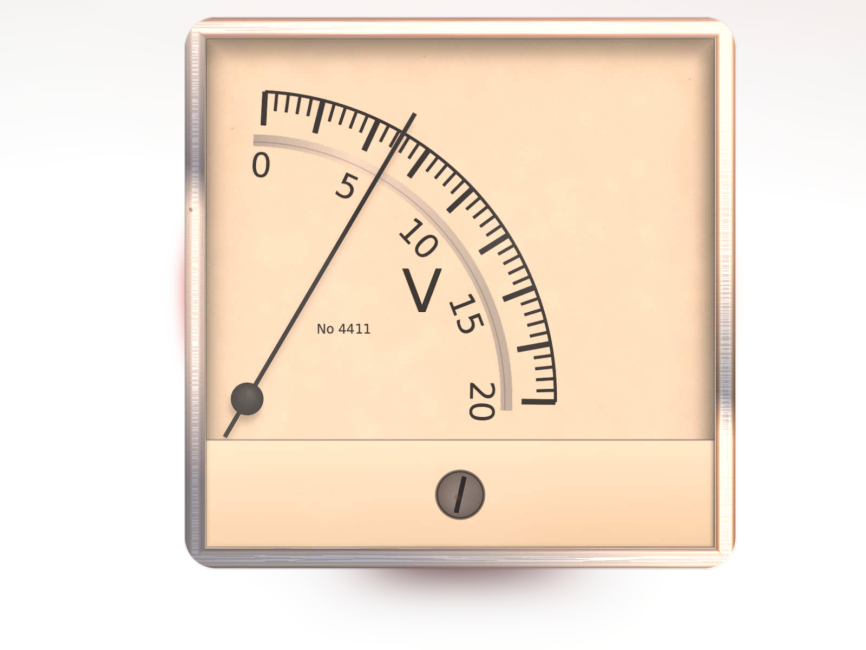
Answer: 6.25 V
